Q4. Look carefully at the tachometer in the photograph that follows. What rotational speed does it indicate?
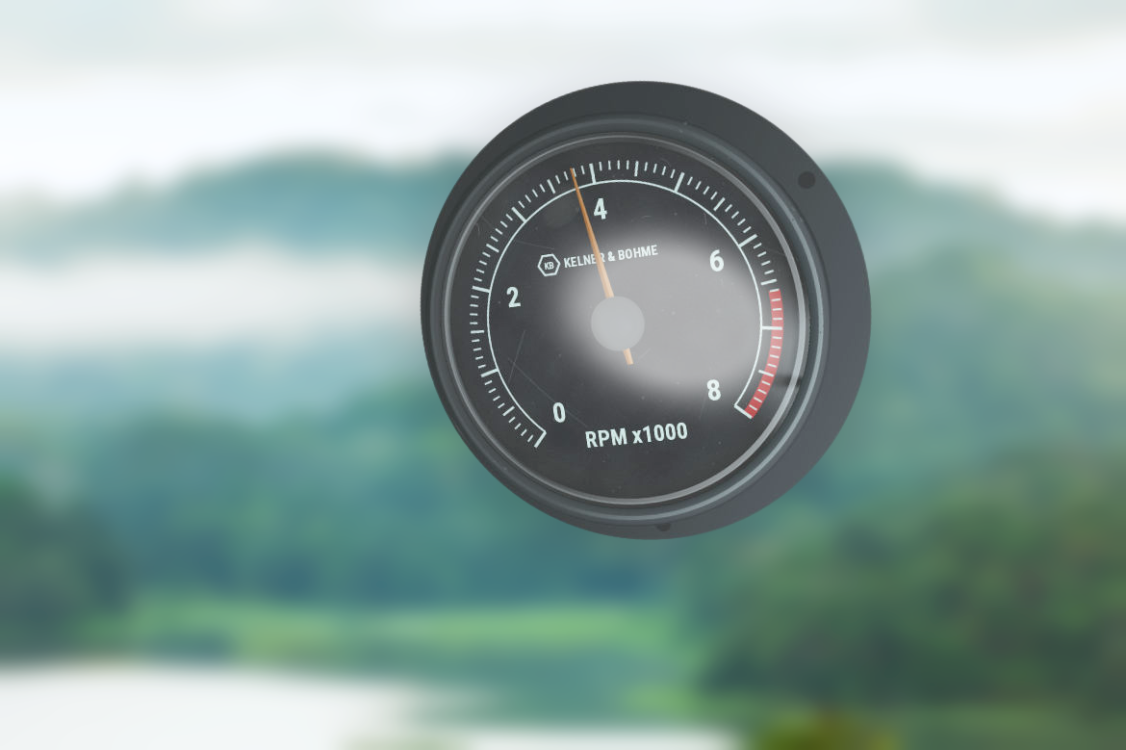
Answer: 3800 rpm
